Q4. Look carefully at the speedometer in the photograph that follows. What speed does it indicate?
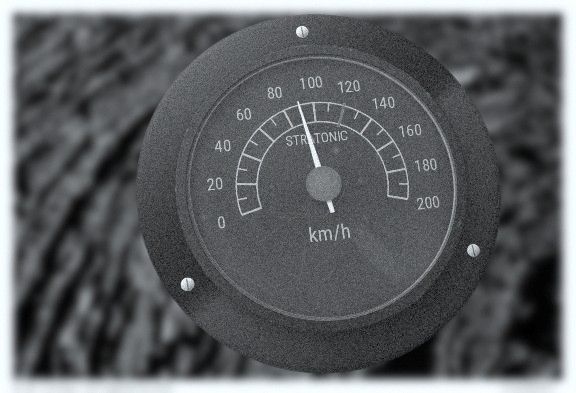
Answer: 90 km/h
